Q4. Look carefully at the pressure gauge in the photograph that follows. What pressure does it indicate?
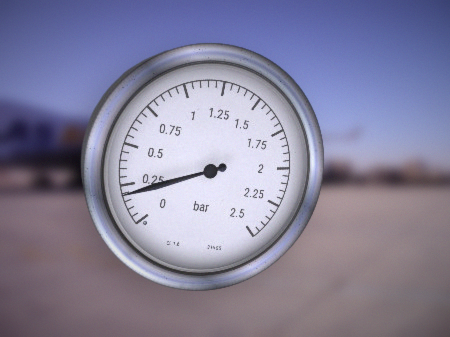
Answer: 0.2 bar
